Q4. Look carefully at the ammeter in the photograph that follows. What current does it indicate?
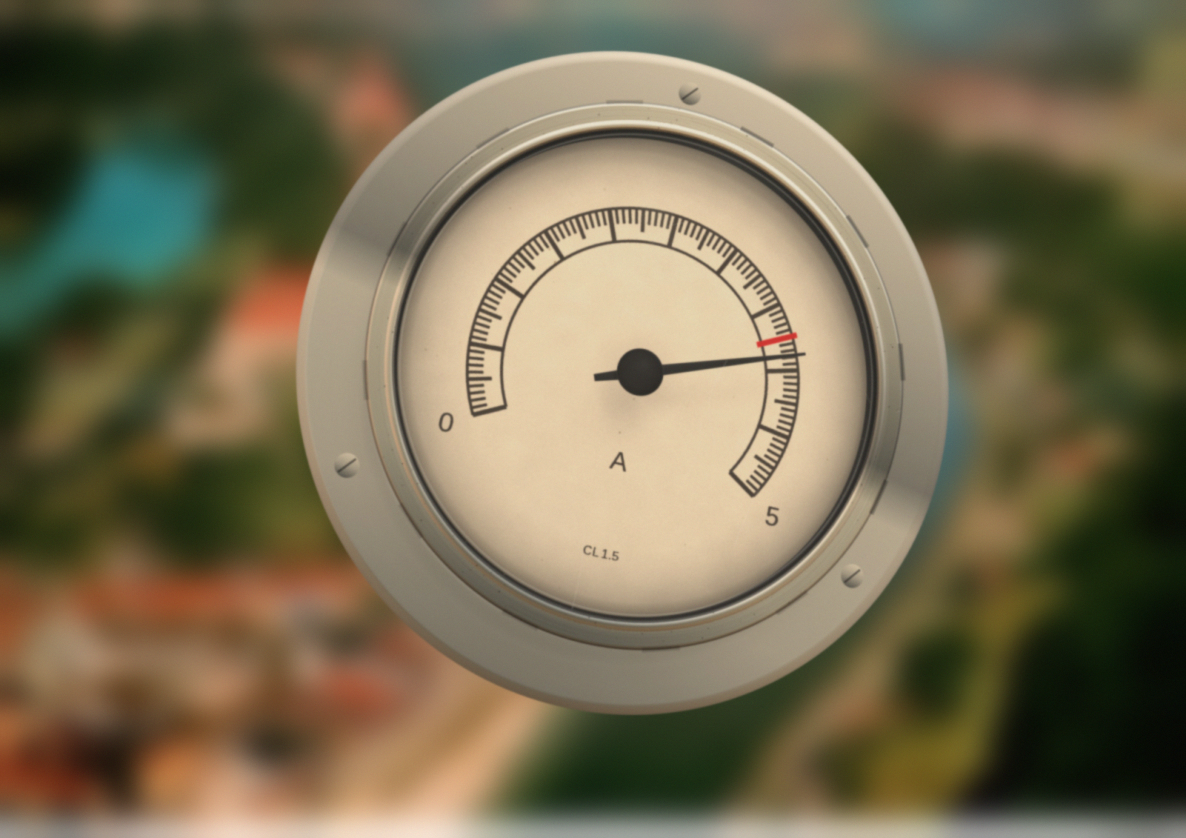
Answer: 3.9 A
